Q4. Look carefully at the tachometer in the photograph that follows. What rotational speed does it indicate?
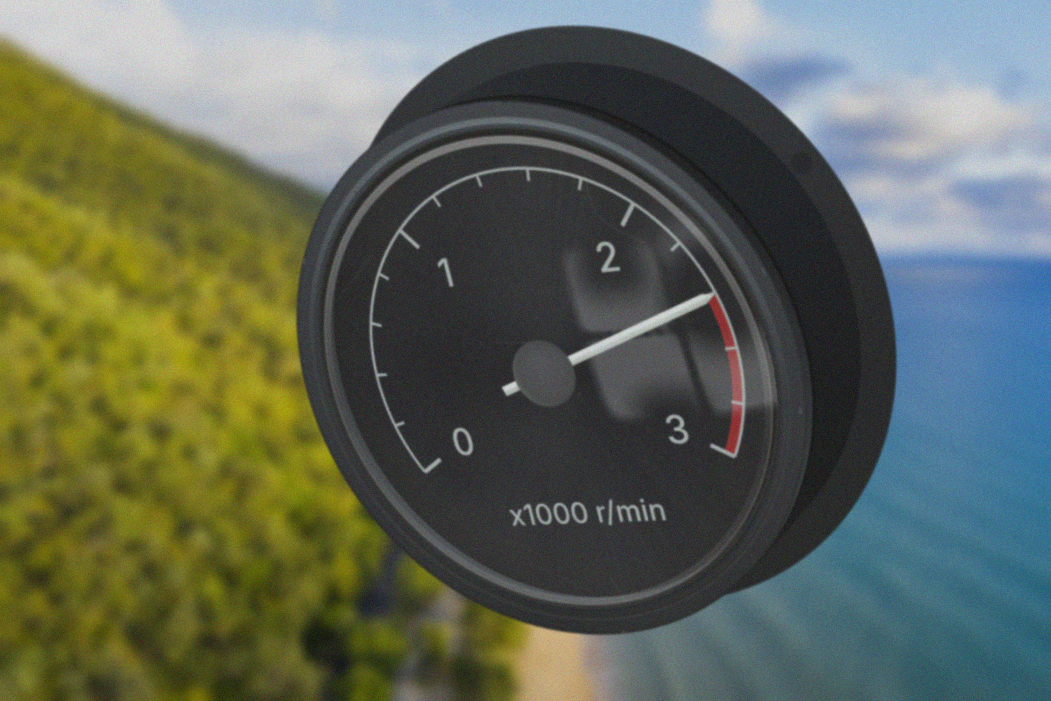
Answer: 2400 rpm
